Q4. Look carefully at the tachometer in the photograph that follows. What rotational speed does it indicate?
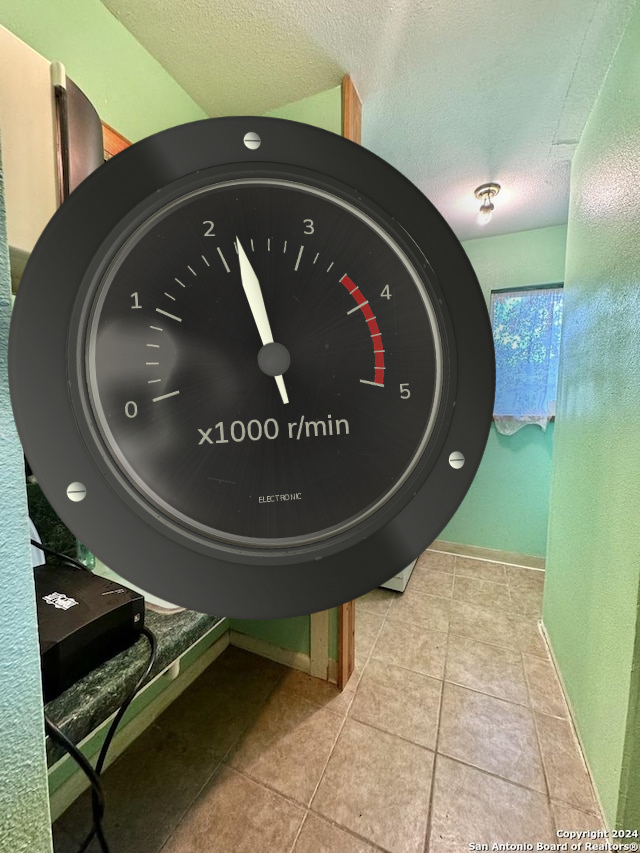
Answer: 2200 rpm
